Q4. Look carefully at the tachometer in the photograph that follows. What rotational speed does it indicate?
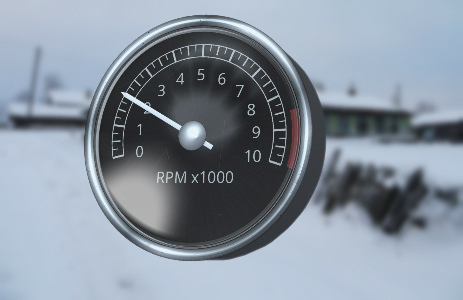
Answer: 2000 rpm
